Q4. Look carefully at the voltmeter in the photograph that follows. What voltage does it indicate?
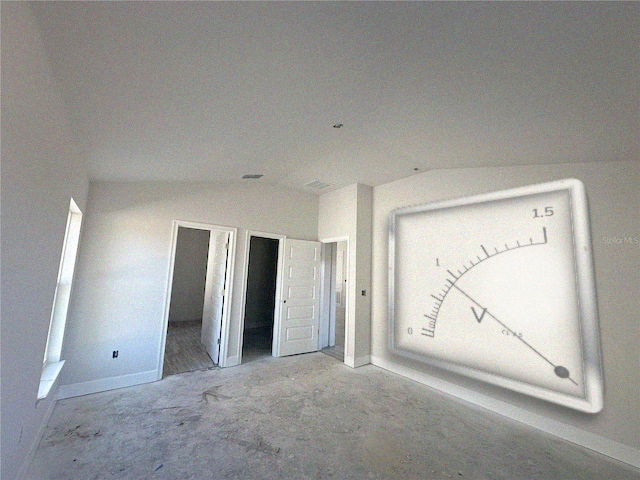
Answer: 0.95 V
